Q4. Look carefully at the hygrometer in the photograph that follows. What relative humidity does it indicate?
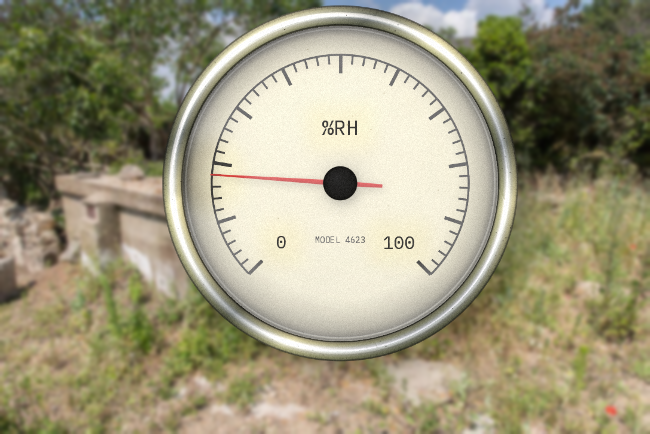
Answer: 18 %
